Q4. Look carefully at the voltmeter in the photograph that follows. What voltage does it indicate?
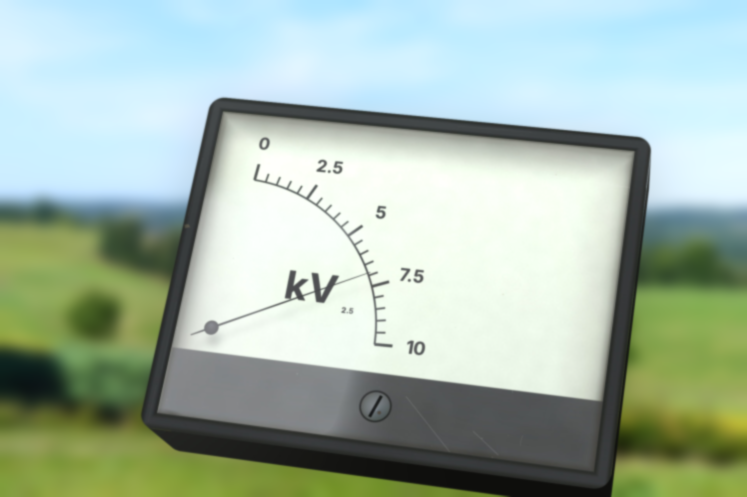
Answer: 7 kV
